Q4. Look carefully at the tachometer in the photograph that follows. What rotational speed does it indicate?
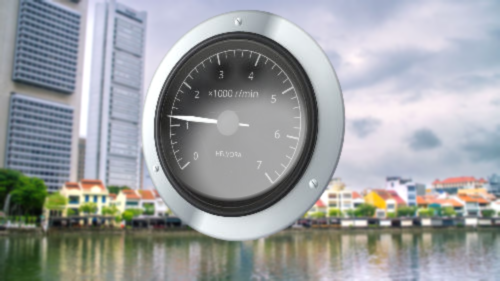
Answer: 1200 rpm
